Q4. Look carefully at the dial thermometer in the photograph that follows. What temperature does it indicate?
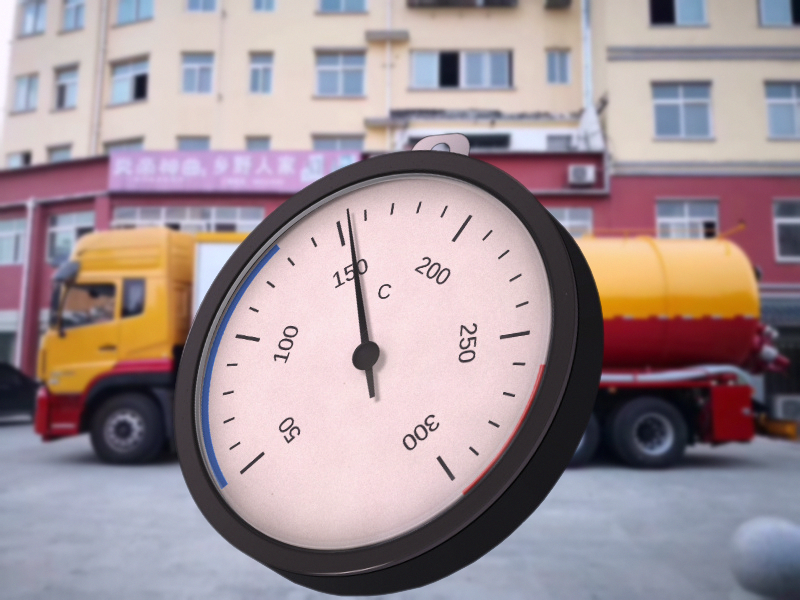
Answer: 155 °C
